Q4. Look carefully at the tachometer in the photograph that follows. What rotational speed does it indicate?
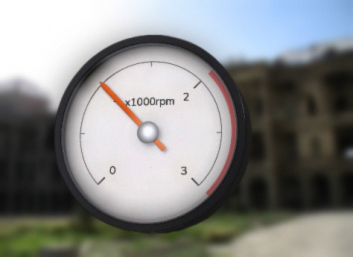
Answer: 1000 rpm
